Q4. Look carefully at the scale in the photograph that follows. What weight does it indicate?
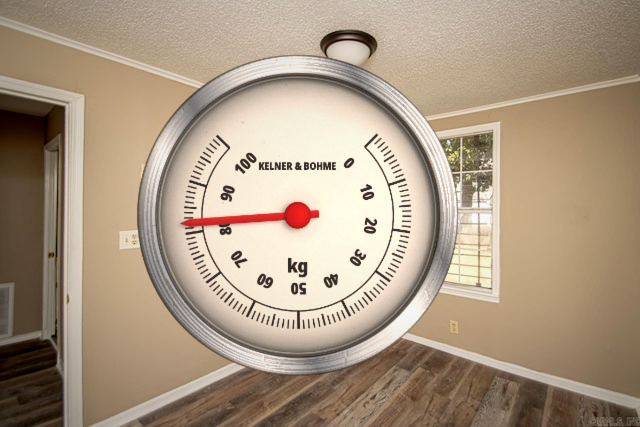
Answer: 82 kg
